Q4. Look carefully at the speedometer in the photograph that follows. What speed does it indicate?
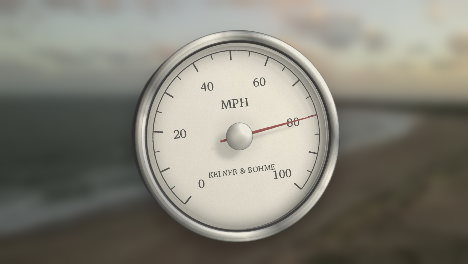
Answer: 80 mph
